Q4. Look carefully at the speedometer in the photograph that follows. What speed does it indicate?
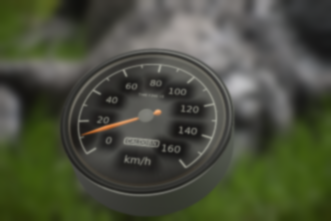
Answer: 10 km/h
